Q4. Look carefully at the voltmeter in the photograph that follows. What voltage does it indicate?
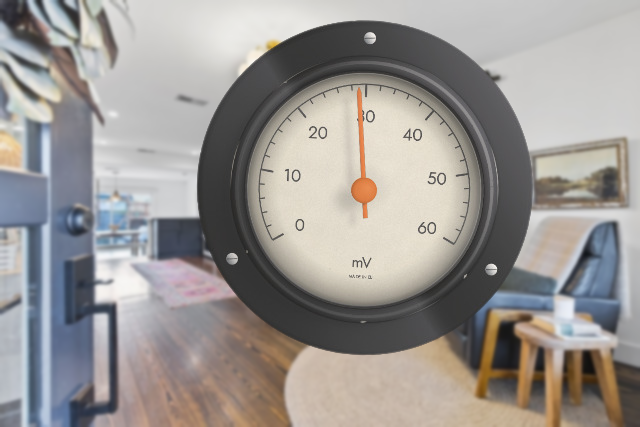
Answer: 29 mV
